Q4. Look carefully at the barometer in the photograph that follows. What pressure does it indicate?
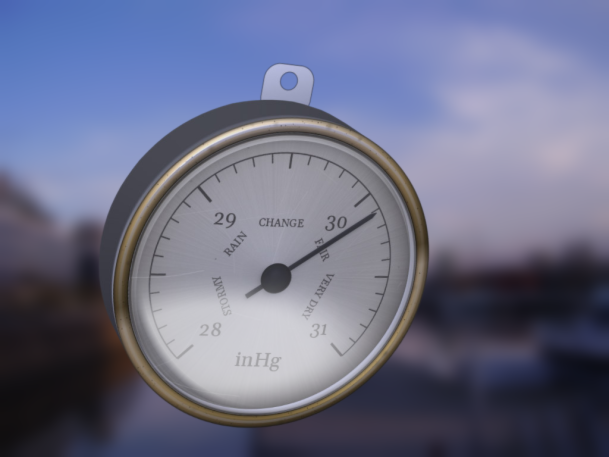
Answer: 30.1 inHg
